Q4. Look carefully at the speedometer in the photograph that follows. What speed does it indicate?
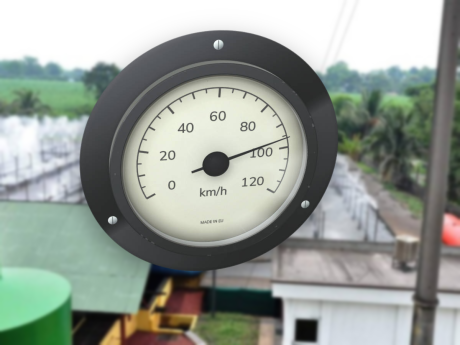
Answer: 95 km/h
